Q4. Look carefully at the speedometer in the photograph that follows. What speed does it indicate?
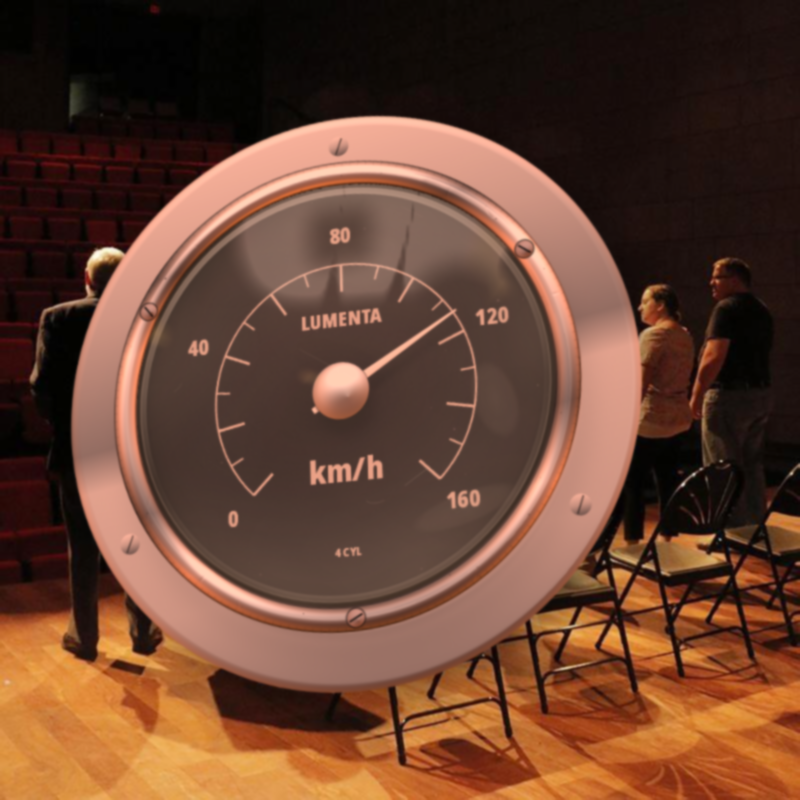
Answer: 115 km/h
